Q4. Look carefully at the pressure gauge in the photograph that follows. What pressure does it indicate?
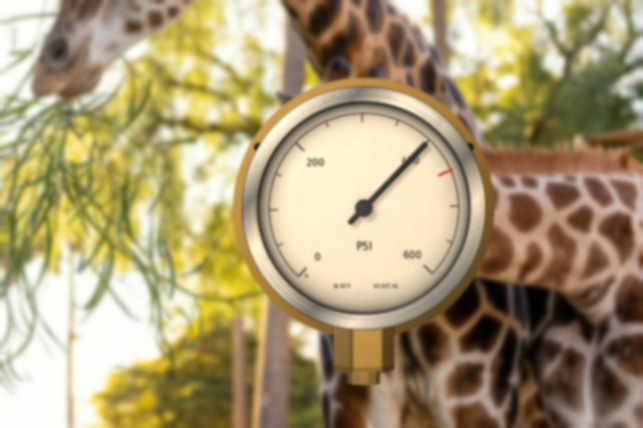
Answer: 400 psi
